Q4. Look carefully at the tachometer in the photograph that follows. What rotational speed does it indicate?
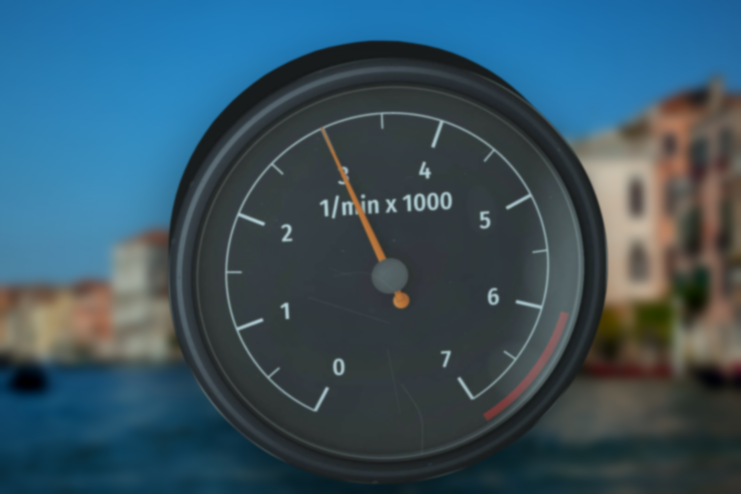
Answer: 3000 rpm
